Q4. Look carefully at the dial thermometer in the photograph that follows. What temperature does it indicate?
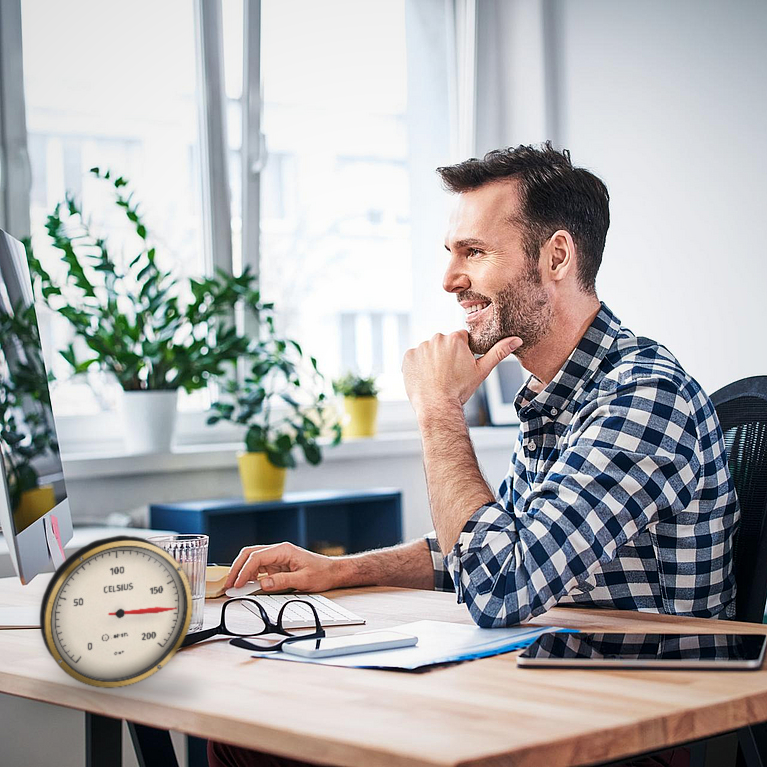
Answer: 170 °C
